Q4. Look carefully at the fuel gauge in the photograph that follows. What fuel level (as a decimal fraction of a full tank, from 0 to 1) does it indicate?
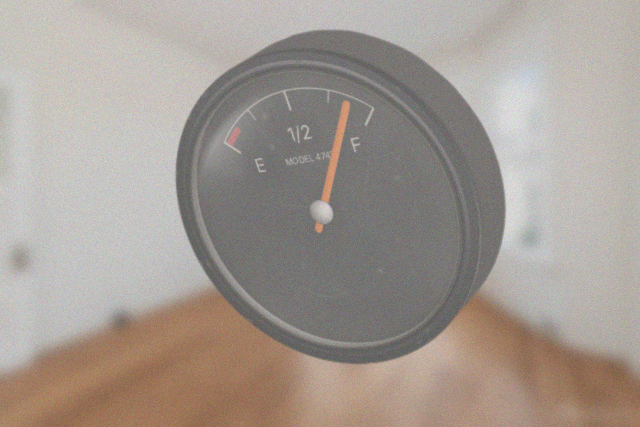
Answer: 0.875
